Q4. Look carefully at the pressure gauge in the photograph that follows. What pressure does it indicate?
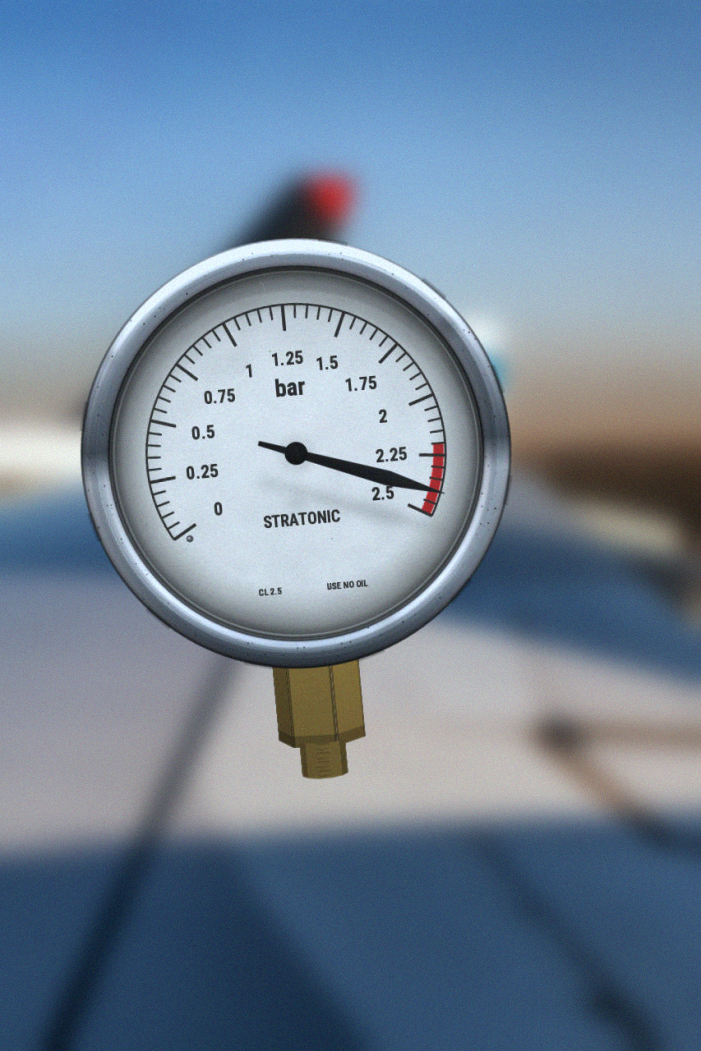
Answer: 2.4 bar
